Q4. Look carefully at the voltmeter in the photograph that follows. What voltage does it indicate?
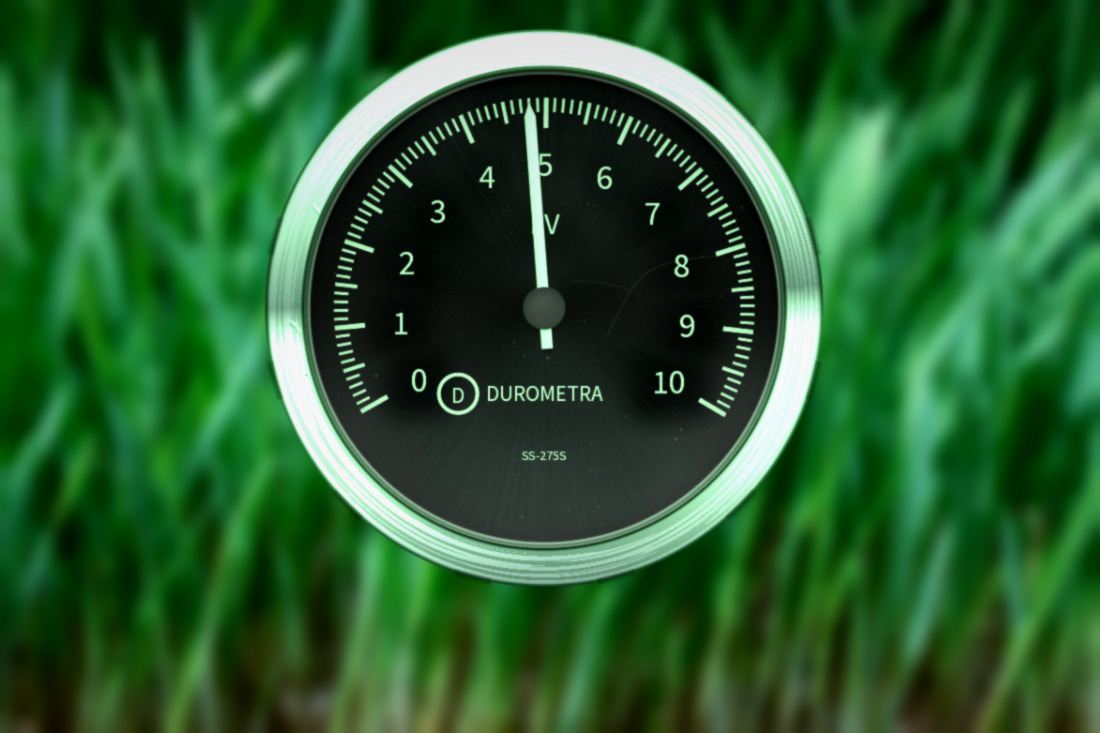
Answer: 4.8 kV
